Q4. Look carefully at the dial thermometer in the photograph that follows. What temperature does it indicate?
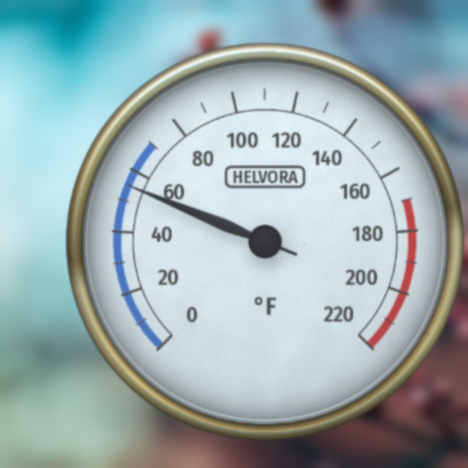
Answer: 55 °F
